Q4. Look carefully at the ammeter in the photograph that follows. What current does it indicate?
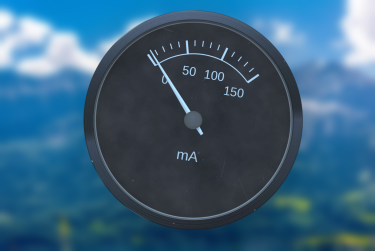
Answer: 5 mA
